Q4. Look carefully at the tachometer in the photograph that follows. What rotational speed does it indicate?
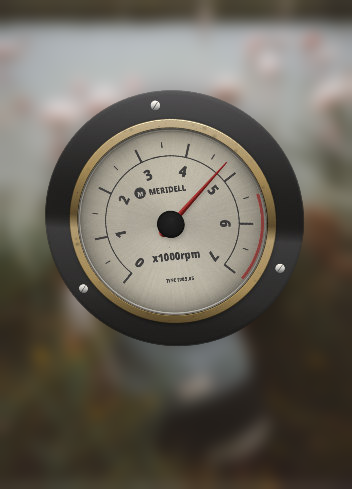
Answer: 4750 rpm
